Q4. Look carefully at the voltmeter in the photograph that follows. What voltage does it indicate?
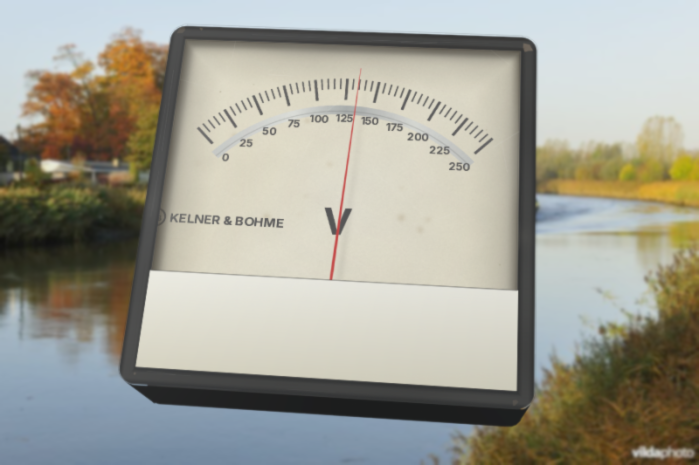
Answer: 135 V
